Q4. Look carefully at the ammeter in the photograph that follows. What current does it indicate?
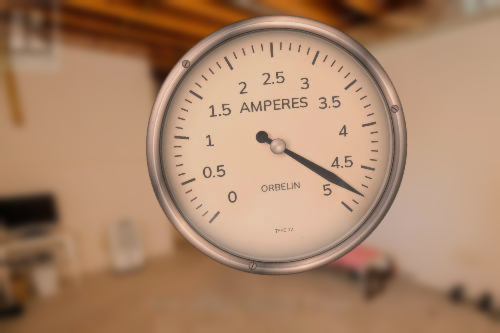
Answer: 4.8 A
